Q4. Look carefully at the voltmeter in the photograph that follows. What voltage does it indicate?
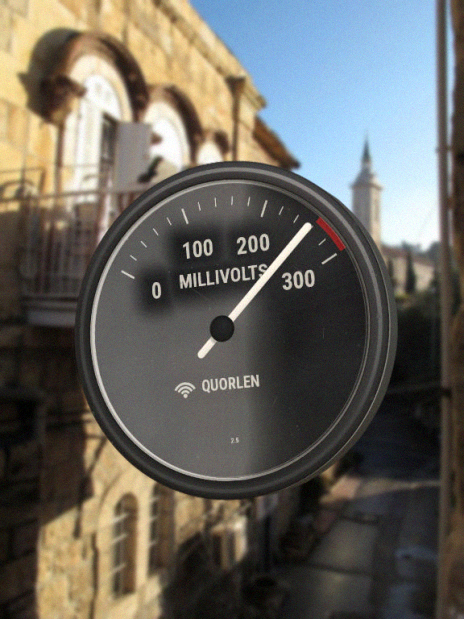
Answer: 260 mV
